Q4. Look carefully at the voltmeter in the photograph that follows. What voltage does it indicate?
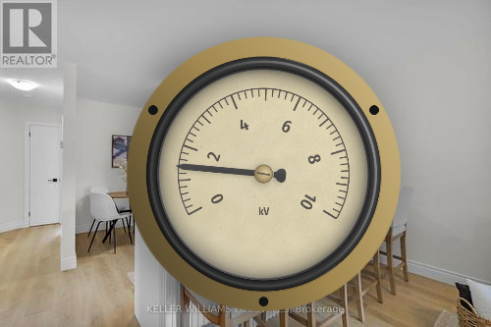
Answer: 1.4 kV
